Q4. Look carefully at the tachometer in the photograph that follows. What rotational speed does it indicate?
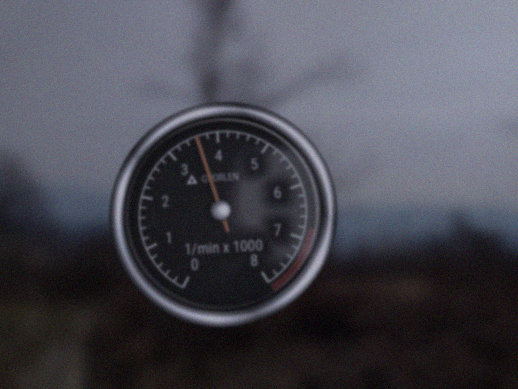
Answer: 3600 rpm
